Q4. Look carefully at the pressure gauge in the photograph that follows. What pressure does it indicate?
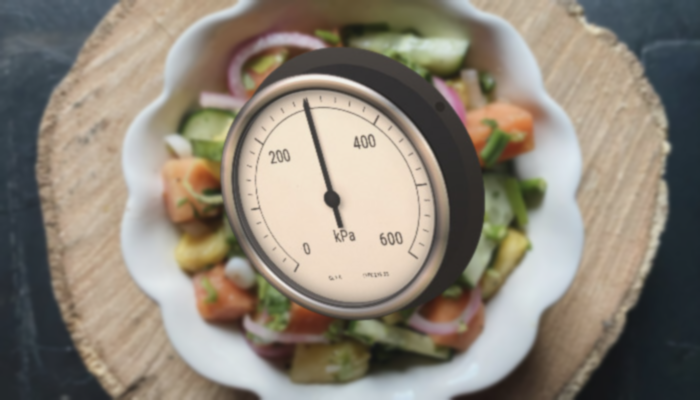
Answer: 300 kPa
